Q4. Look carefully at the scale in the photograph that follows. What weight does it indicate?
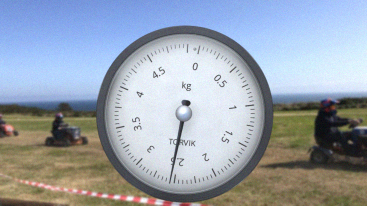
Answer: 2.55 kg
